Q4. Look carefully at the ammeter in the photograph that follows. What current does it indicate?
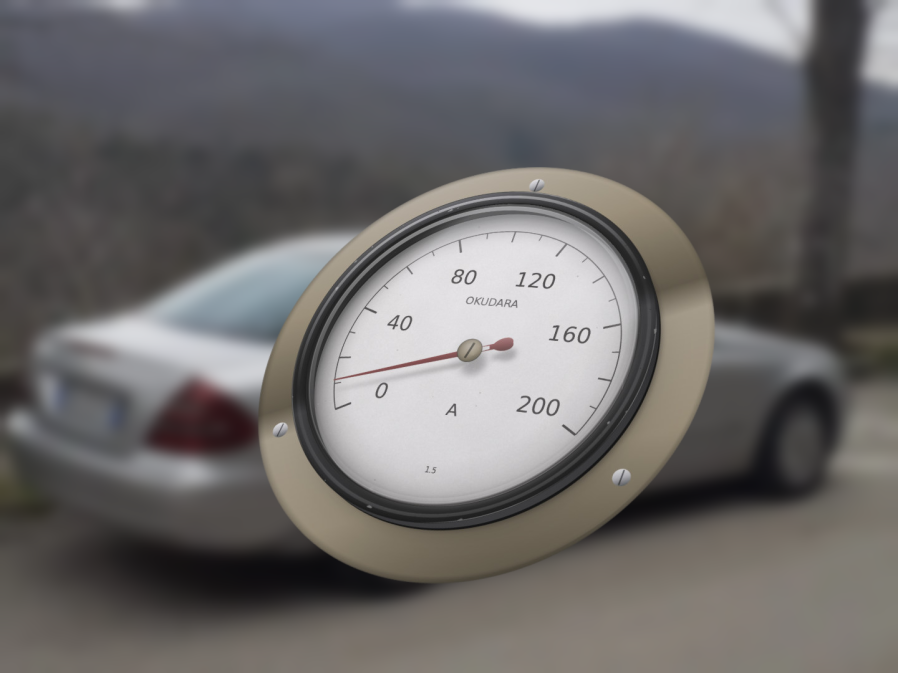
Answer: 10 A
